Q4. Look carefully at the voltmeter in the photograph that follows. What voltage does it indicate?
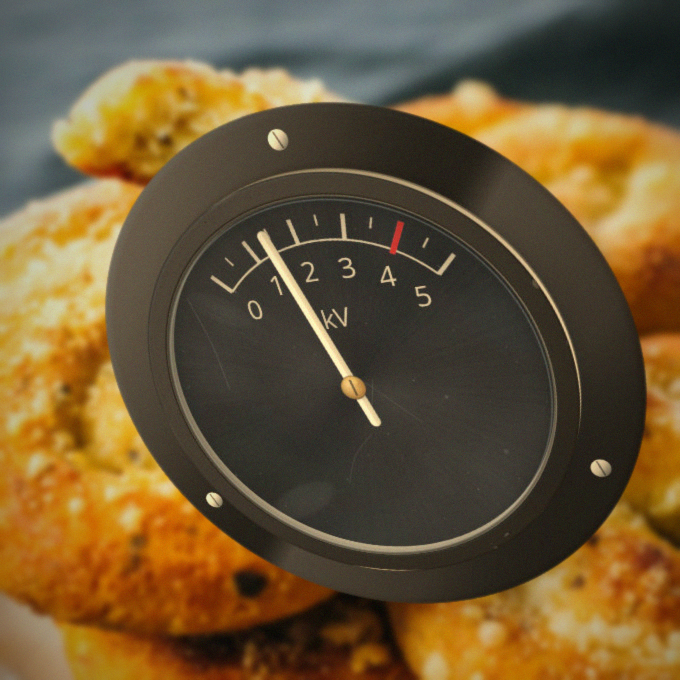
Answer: 1.5 kV
